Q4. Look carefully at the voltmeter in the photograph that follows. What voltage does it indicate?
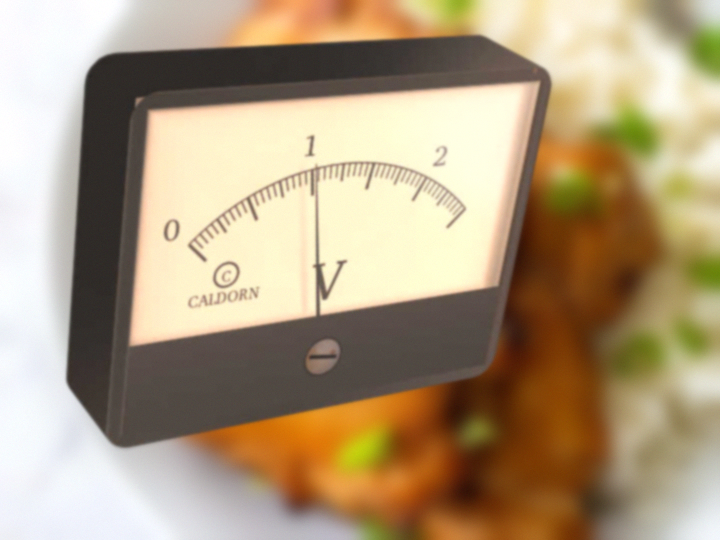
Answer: 1 V
